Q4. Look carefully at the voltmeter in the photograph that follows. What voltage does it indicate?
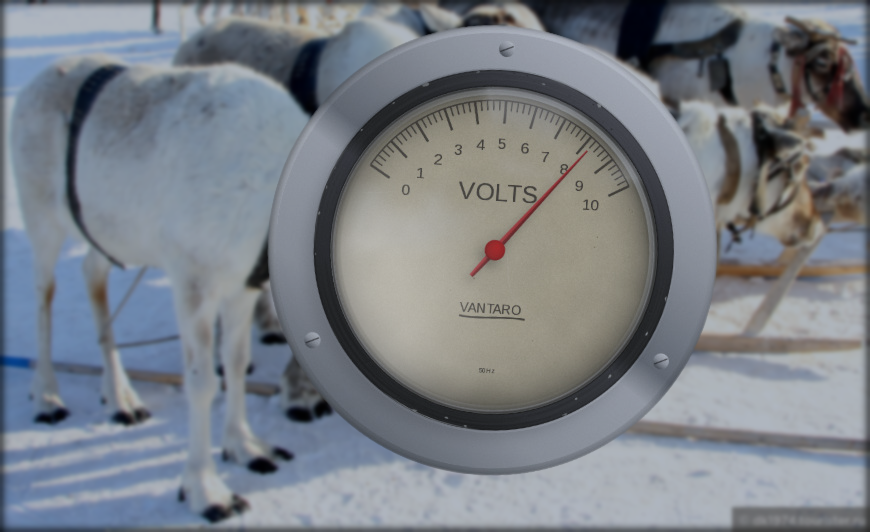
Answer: 8.2 V
